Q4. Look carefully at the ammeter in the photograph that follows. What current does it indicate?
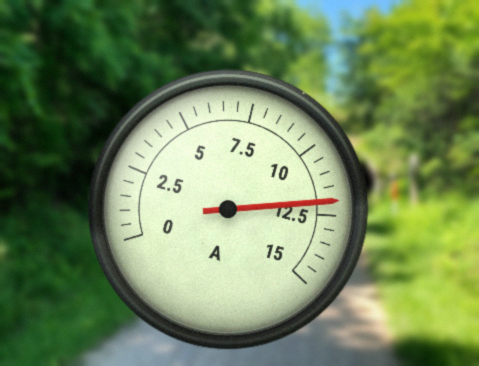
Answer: 12 A
